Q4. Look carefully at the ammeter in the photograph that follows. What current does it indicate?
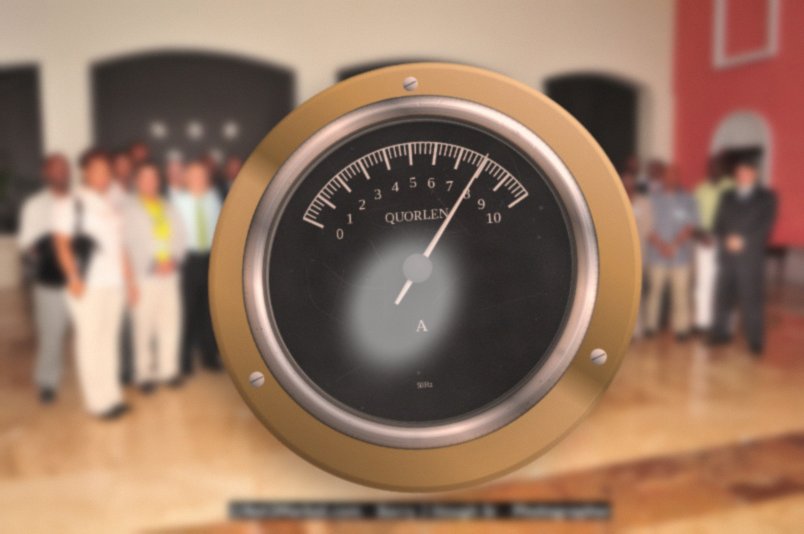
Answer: 8 A
